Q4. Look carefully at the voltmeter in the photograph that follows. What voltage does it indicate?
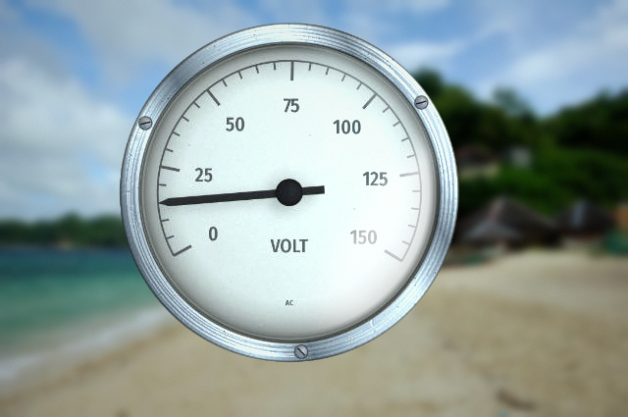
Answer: 15 V
